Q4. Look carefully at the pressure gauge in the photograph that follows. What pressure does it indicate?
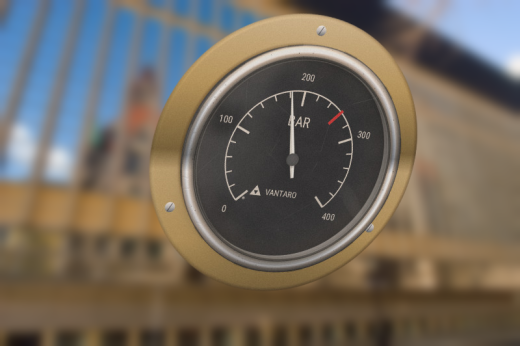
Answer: 180 bar
